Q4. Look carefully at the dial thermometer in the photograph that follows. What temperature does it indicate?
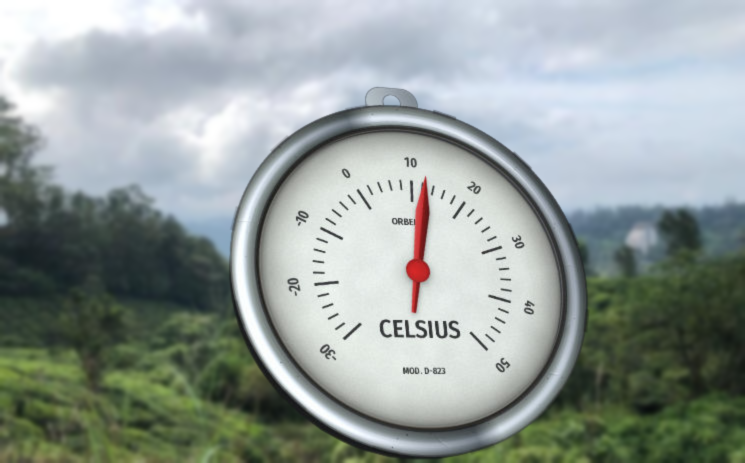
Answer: 12 °C
